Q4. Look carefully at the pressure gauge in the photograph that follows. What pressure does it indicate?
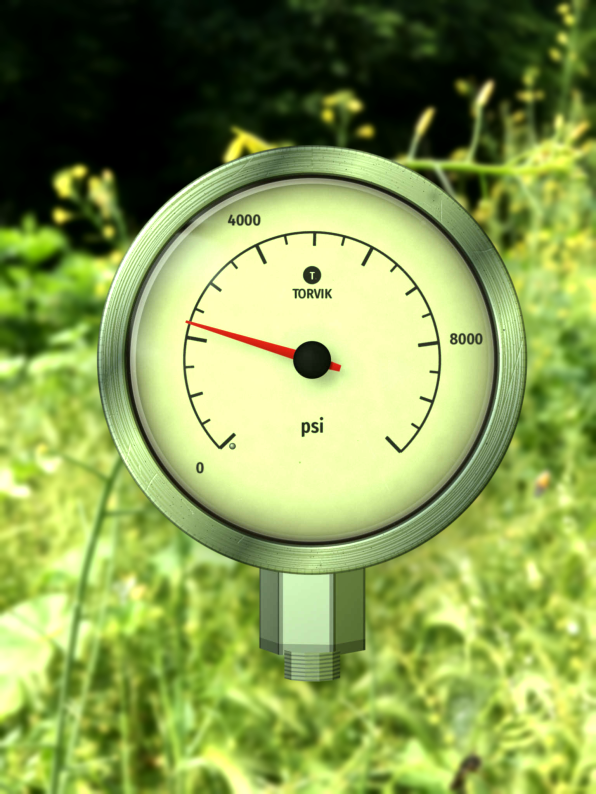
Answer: 2250 psi
